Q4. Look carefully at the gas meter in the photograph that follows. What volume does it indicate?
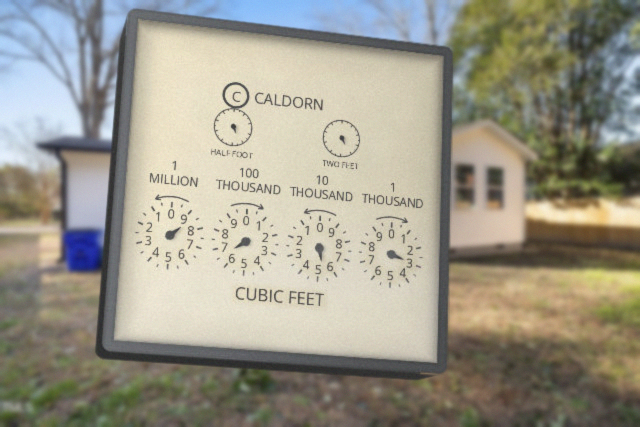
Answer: 865300 ft³
